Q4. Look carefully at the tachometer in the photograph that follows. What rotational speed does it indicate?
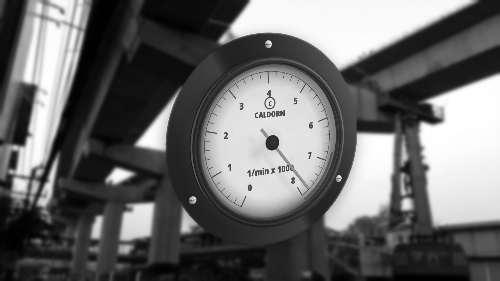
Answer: 7800 rpm
